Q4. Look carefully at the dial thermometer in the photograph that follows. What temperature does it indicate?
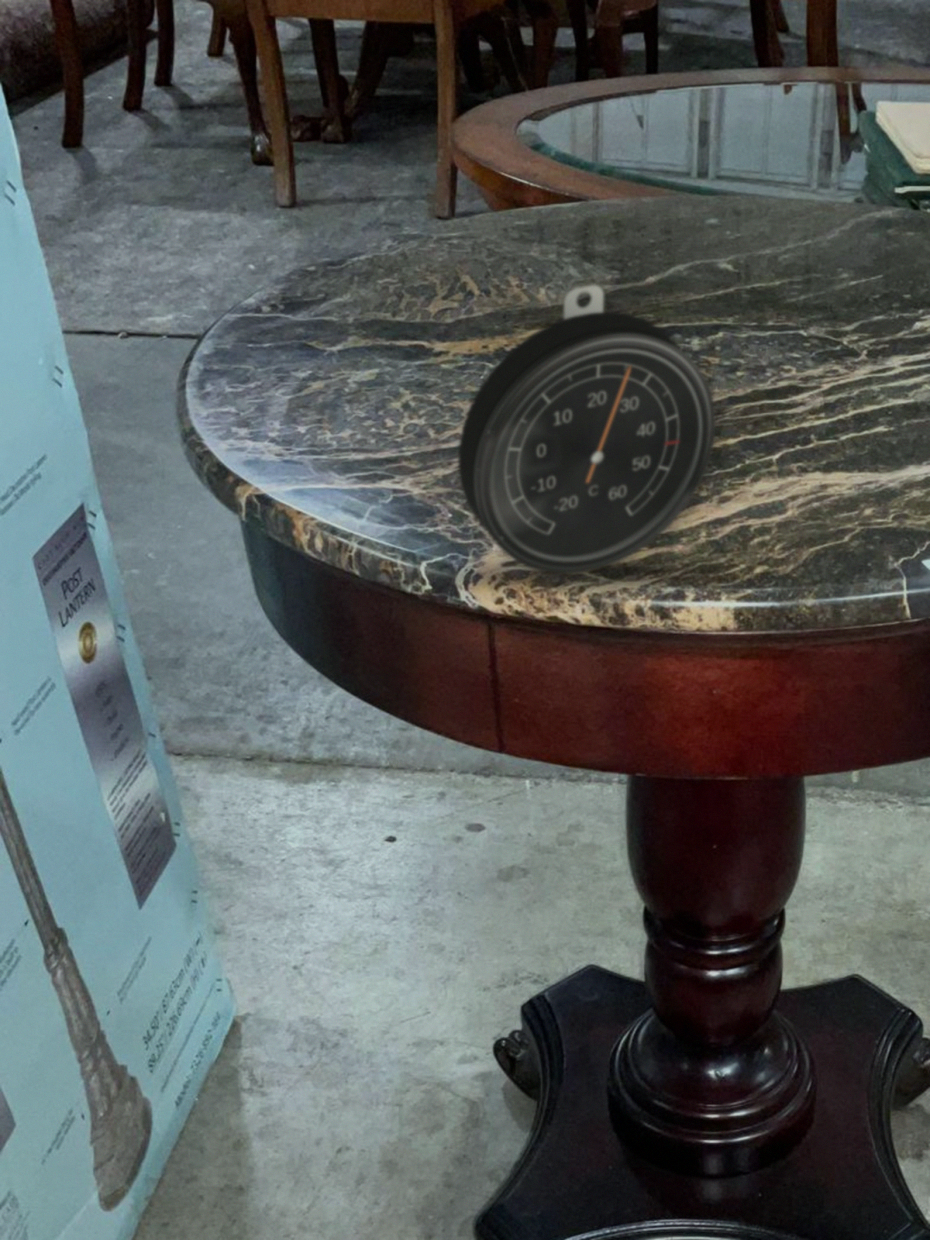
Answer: 25 °C
